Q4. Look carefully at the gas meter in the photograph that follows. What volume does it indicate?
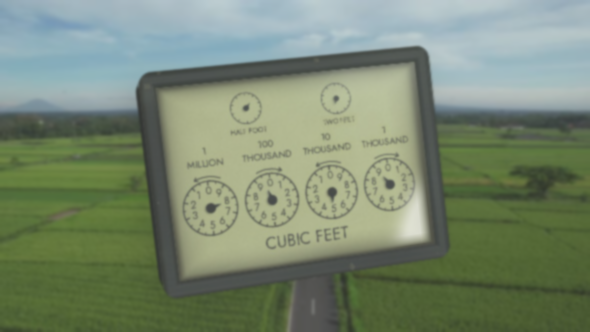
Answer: 794900 ft³
